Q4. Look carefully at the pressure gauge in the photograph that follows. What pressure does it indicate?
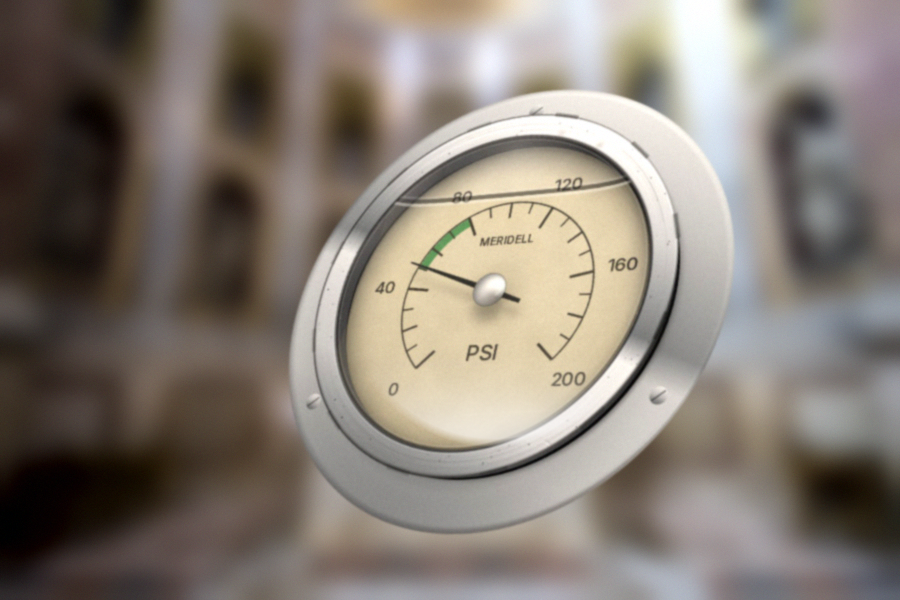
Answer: 50 psi
